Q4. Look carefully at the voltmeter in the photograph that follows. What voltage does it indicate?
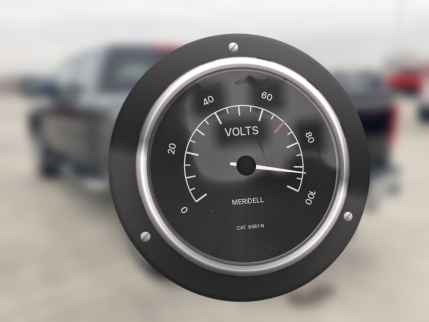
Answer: 92.5 V
